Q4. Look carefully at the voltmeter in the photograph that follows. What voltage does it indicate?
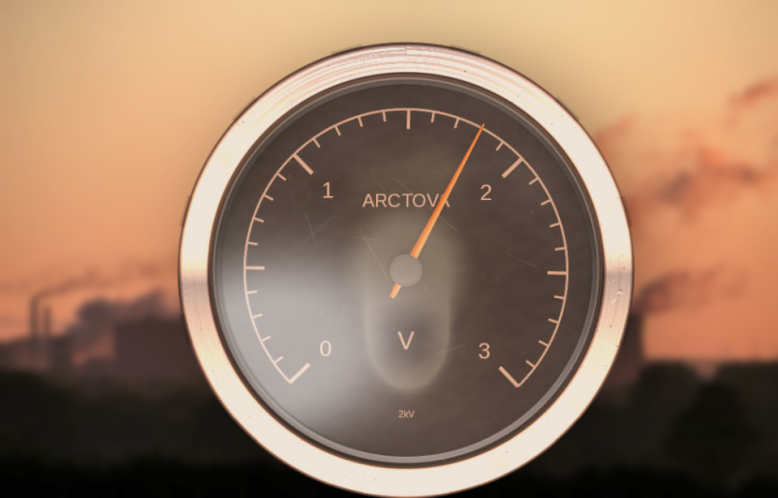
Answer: 1.8 V
